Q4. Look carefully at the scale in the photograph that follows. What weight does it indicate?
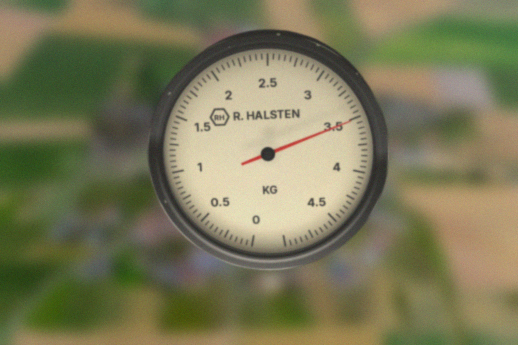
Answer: 3.5 kg
